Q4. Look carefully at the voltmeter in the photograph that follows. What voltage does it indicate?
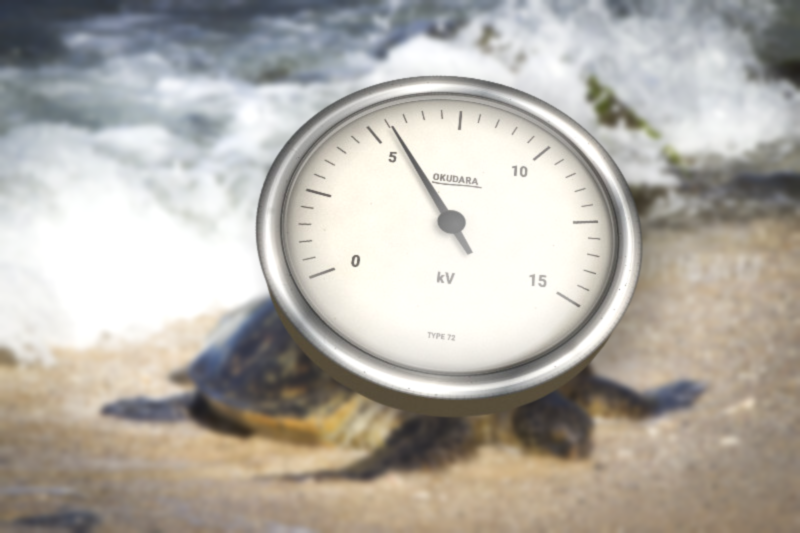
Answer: 5.5 kV
